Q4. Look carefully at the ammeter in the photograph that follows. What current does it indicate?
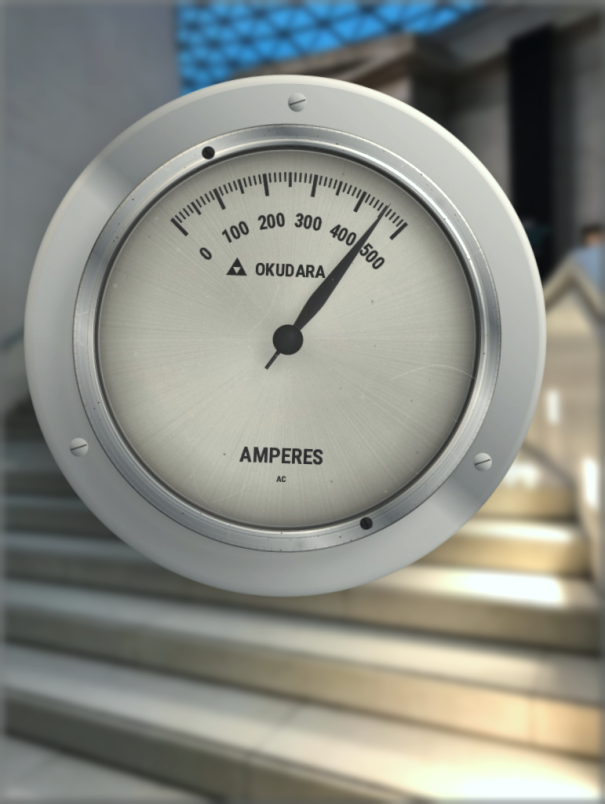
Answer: 450 A
